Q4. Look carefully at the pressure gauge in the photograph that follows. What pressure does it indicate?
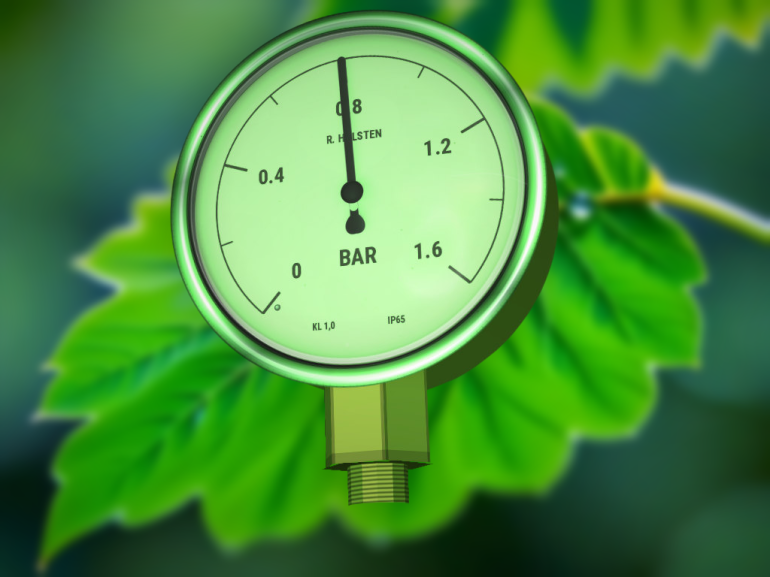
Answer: 0.8 bar
